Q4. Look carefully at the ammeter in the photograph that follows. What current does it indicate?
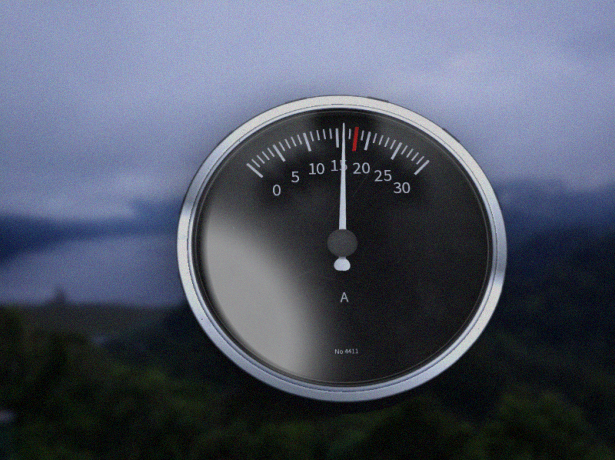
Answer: 16 A
